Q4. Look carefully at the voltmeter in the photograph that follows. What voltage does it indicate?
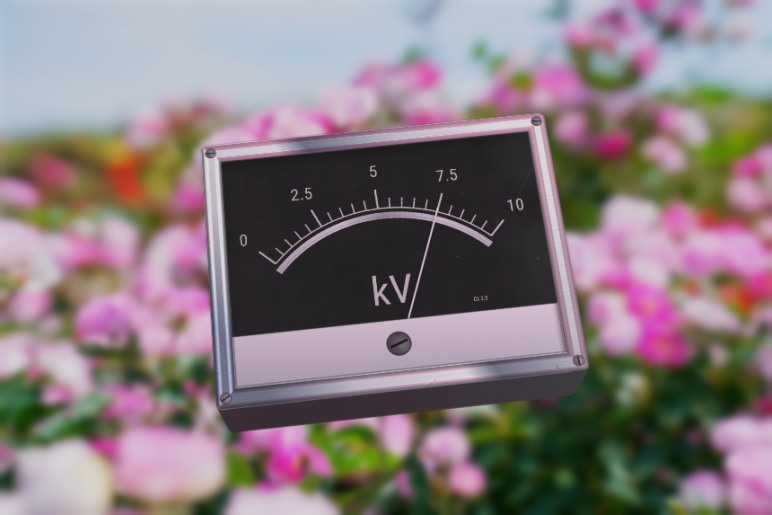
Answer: 7.5 kV
